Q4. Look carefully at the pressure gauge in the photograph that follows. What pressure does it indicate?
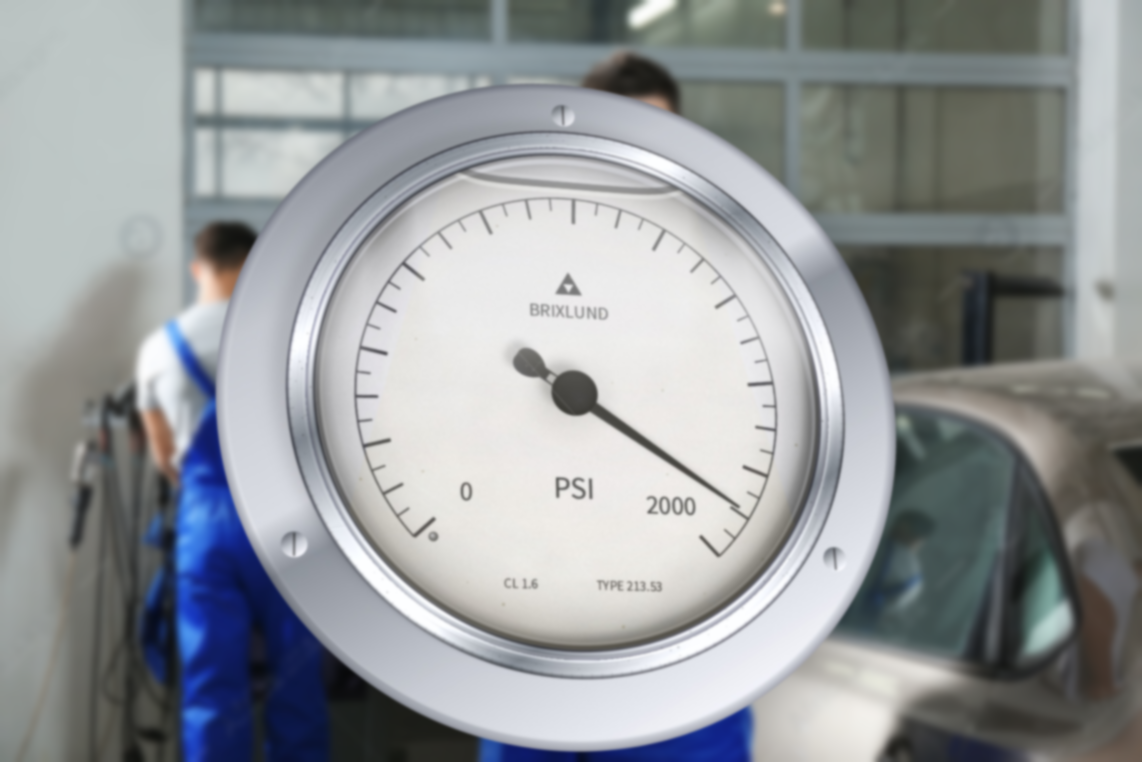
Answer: 1900 psi
